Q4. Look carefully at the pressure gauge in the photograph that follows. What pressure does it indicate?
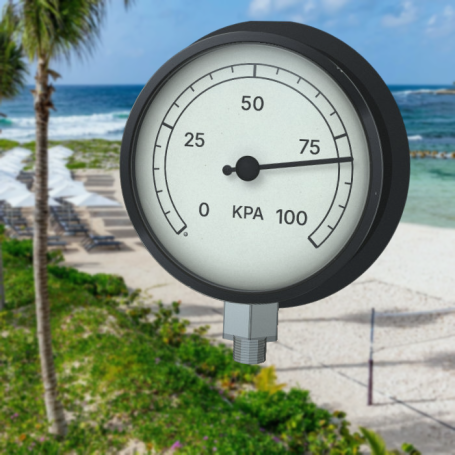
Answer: 80 kPa
